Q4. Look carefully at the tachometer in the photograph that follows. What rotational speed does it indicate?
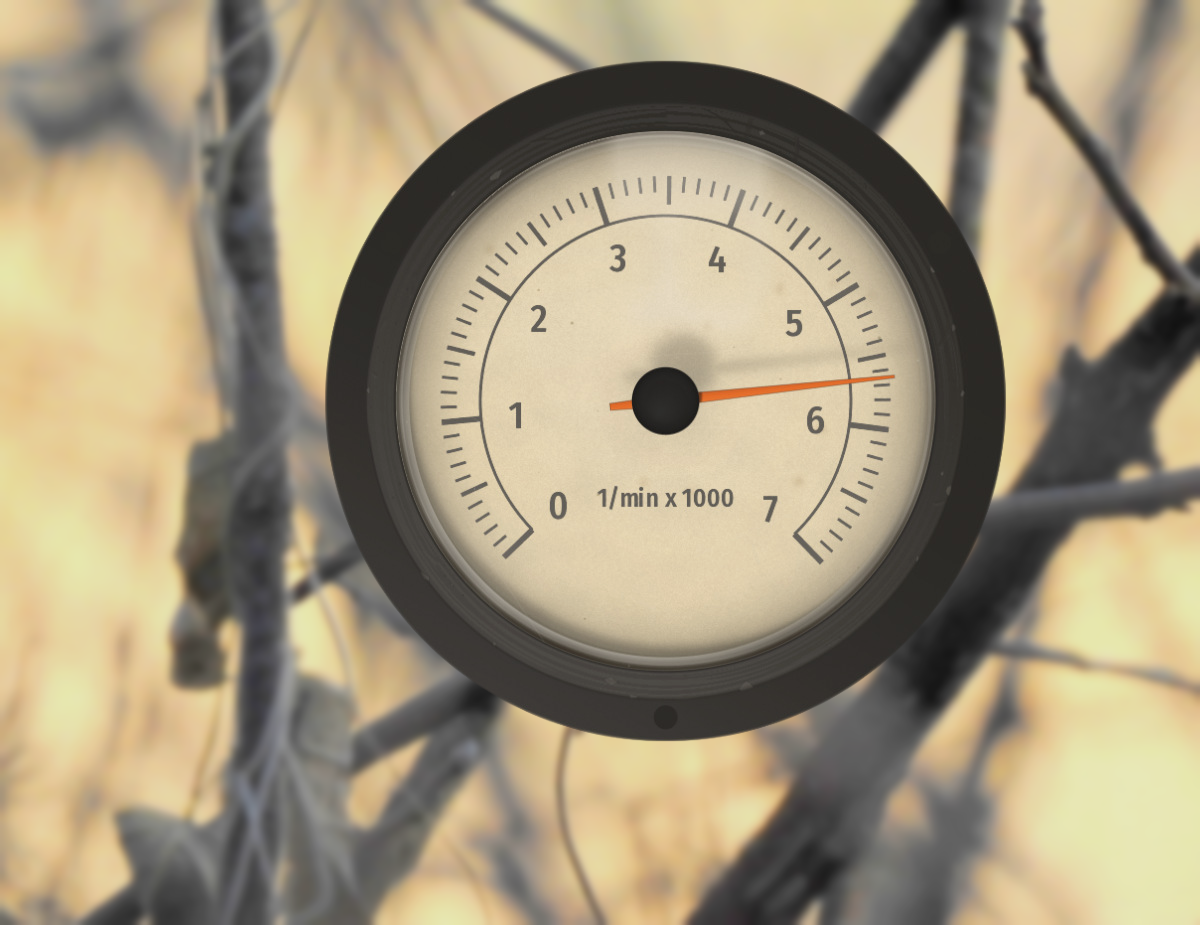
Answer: 5650 rpm
